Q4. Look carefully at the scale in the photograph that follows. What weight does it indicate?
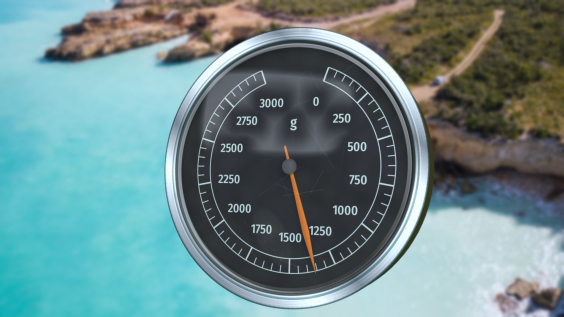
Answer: 1350 g
